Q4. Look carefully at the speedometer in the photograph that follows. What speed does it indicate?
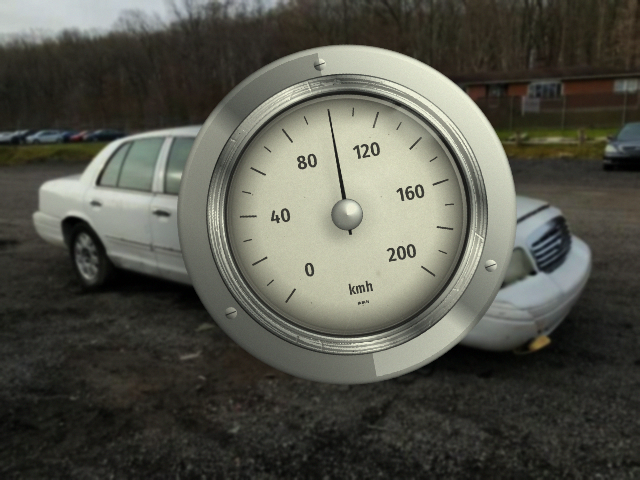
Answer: 100 km/h
